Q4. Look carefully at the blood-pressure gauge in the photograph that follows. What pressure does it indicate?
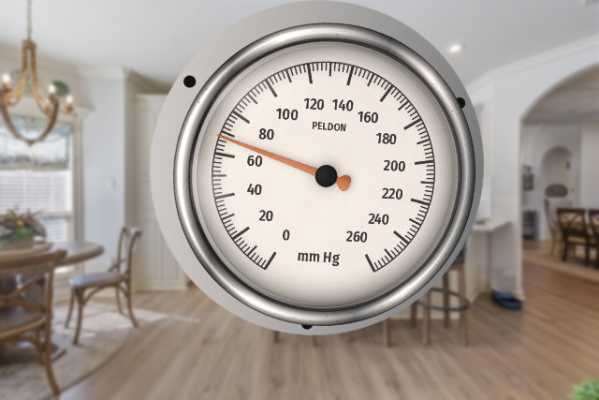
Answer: 68 mmHg
